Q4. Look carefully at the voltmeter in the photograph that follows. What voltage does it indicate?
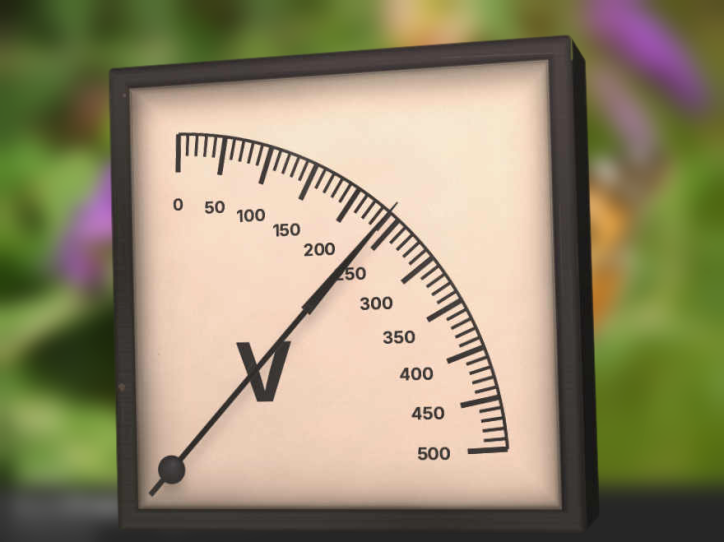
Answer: 240 V
